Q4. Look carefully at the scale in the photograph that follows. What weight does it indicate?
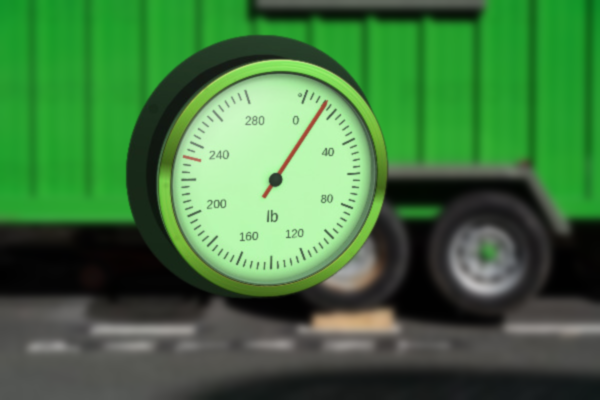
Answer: 12 lb
